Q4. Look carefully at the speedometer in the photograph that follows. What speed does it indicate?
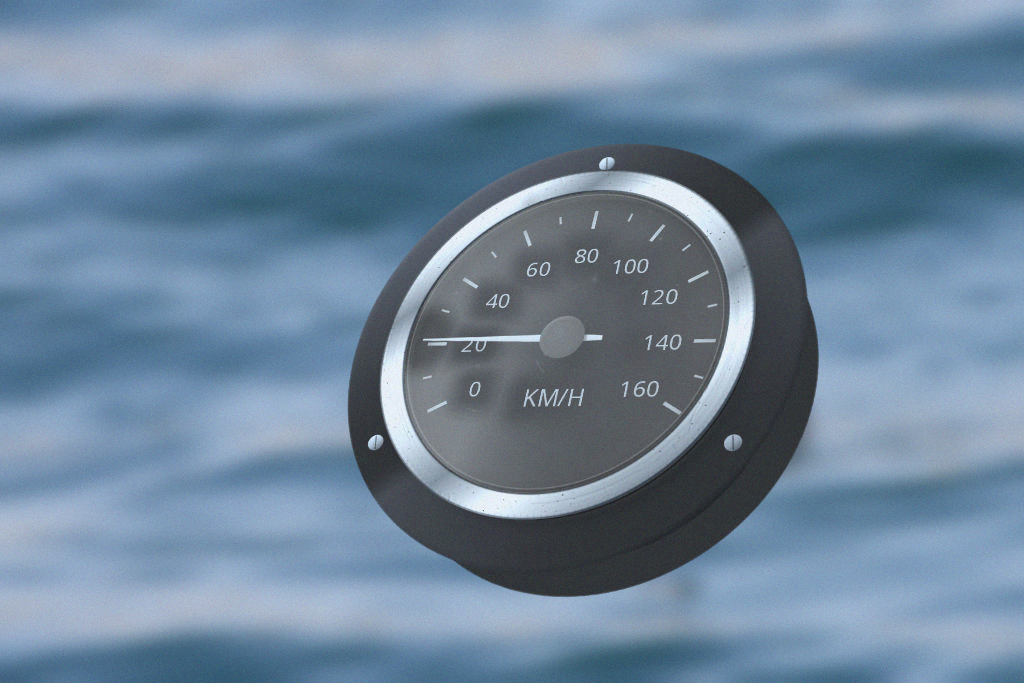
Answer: 20 km/h
